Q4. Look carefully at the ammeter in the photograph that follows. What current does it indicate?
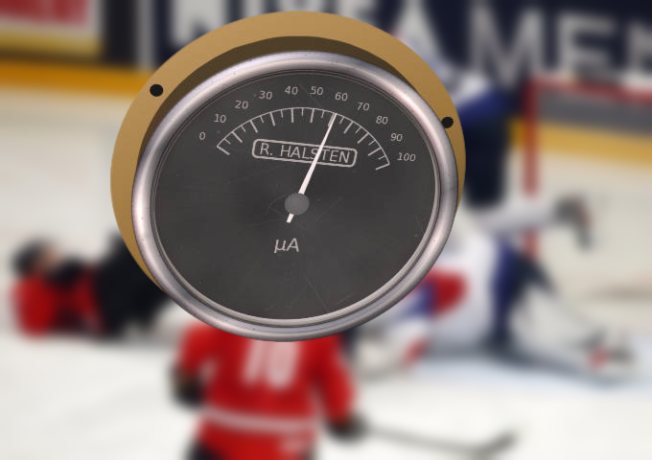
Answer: 60 µA
